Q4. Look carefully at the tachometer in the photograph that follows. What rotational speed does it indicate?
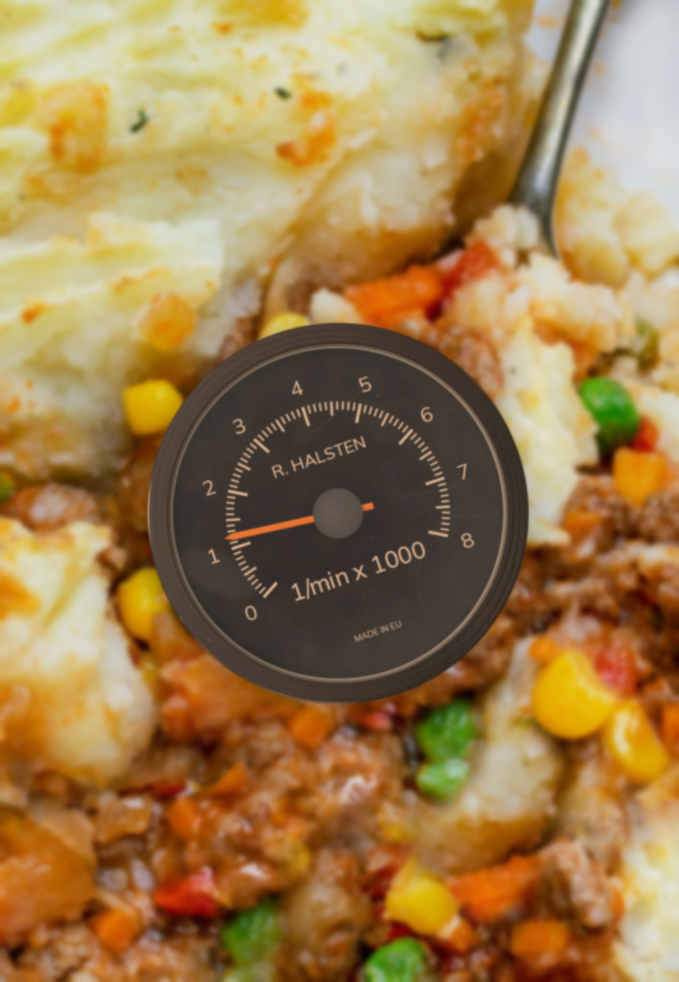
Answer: 1200 rpm
